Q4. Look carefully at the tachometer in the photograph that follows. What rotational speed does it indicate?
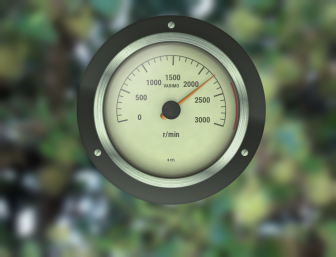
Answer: 2200 rpm
